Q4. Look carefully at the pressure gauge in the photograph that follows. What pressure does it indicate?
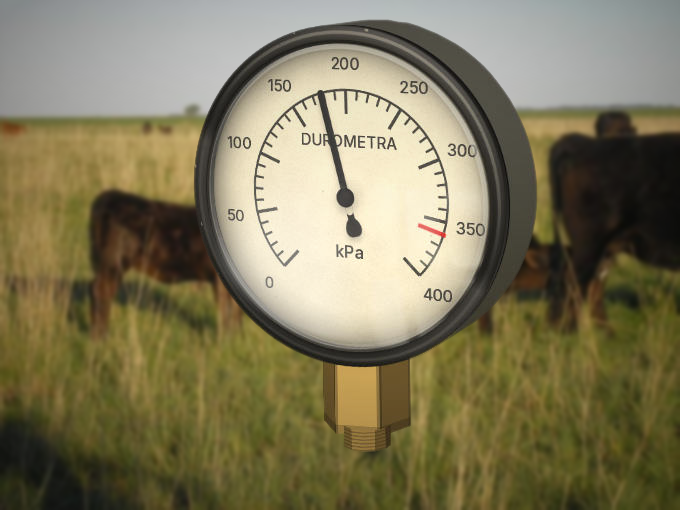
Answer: 180 kPa
